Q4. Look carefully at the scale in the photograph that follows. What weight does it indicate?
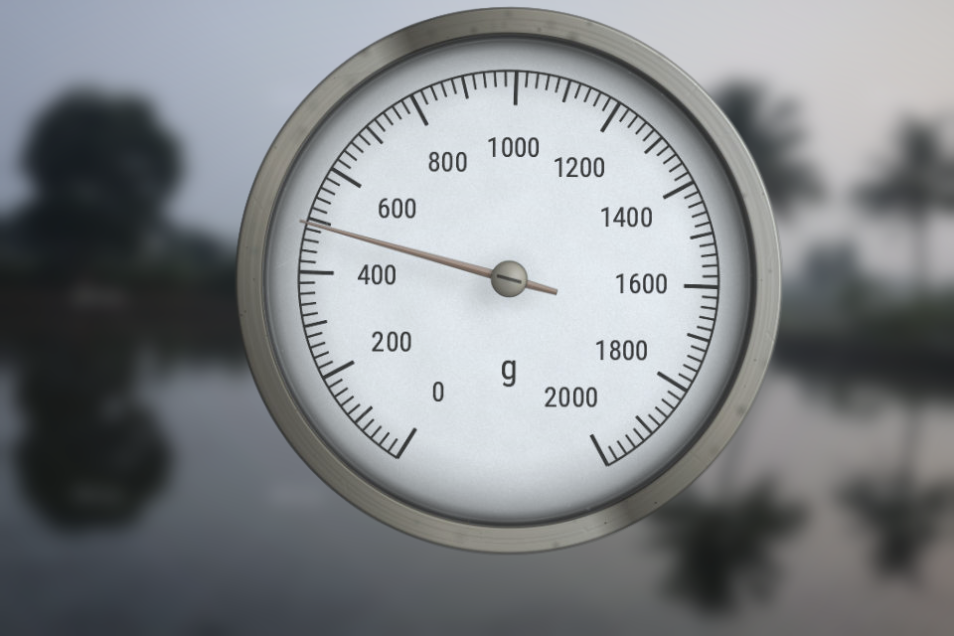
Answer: 490 g
